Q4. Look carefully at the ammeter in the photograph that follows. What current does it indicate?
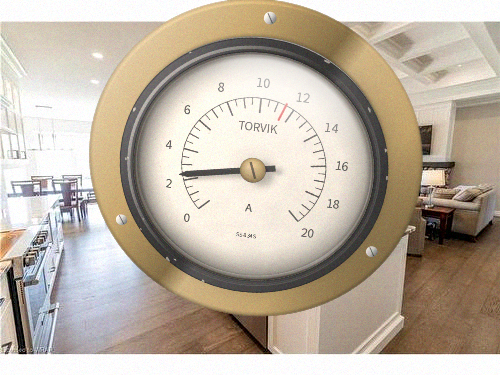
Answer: 2.5 A
